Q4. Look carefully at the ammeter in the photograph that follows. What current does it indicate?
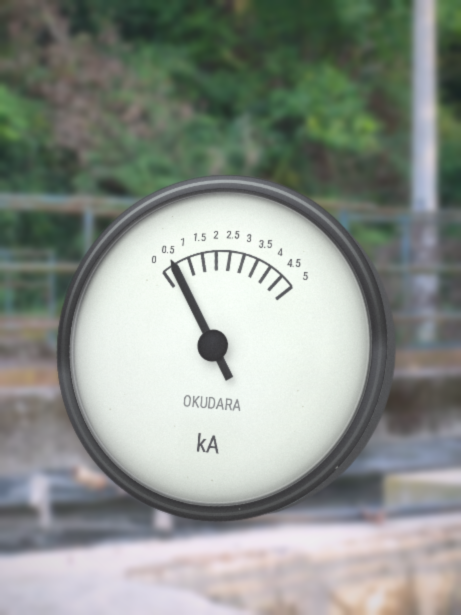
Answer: 0.5 kA
